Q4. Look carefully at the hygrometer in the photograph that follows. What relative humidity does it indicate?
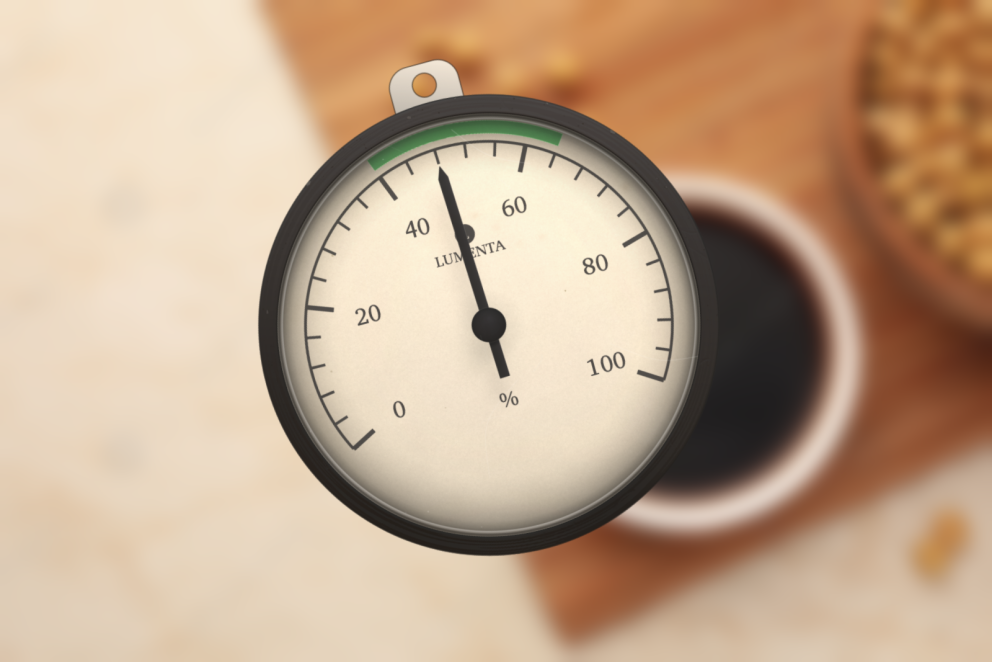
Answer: 48 %
